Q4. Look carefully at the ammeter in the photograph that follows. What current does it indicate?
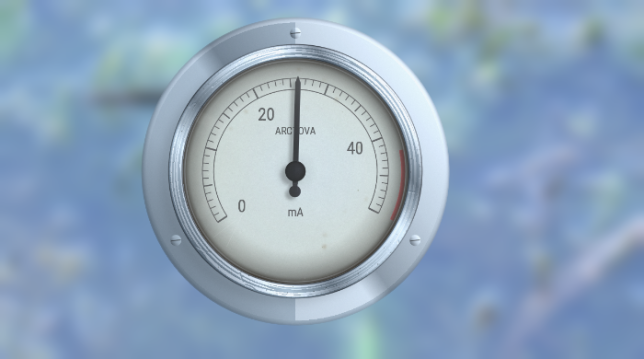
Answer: 26 mA
